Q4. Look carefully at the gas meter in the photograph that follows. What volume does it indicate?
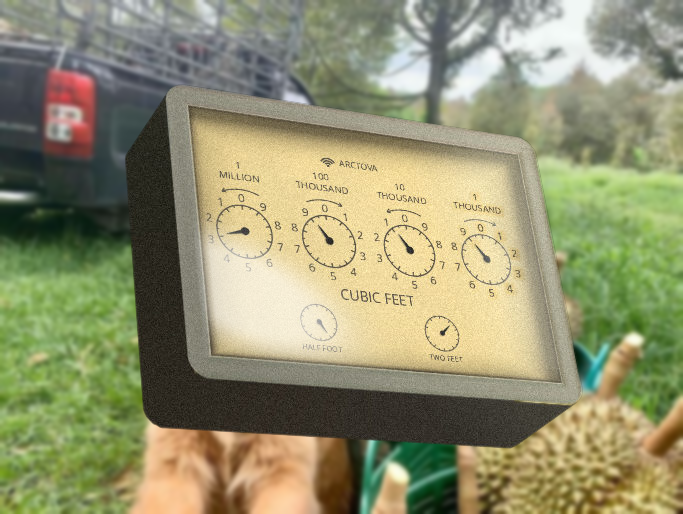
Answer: 290900 ft³
